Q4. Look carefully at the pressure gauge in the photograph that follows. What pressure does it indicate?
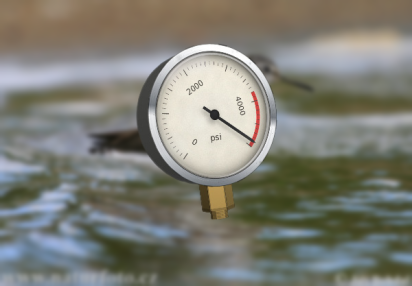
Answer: 4900 psi
